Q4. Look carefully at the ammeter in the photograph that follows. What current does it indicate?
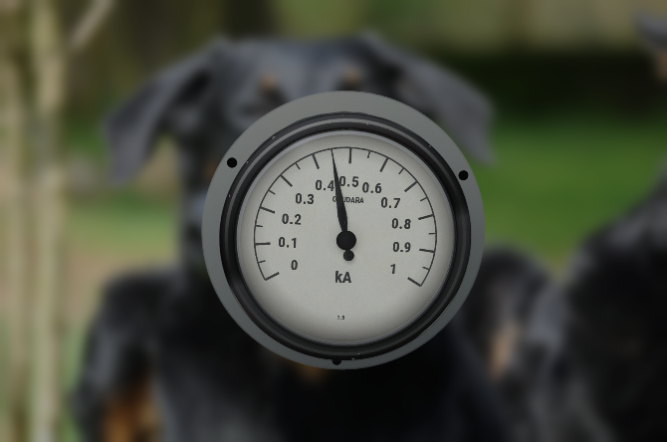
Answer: 0.45 kA
